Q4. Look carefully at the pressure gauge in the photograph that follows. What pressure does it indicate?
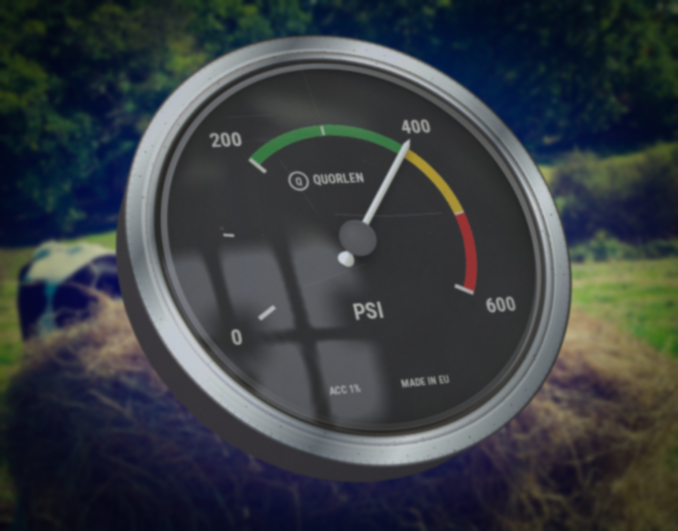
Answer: 400 psi
